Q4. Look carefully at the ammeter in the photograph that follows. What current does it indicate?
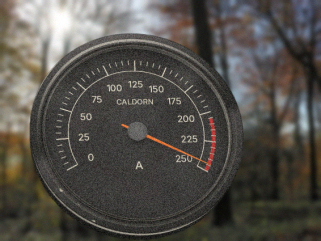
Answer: 245 A
